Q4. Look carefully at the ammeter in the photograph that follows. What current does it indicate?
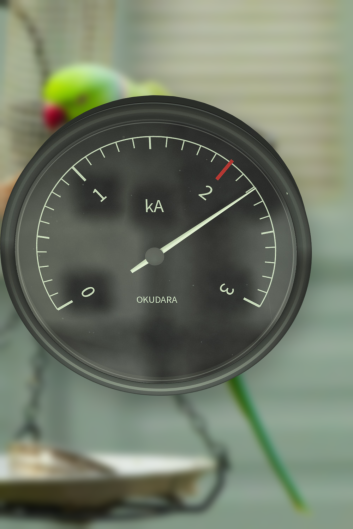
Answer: 2.2 kA
